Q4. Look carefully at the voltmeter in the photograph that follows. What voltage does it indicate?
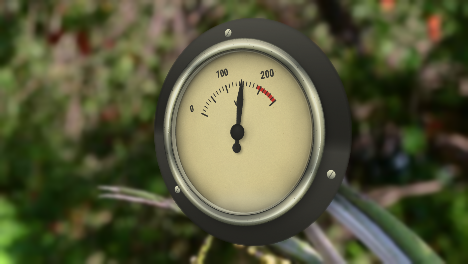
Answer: 150 V
